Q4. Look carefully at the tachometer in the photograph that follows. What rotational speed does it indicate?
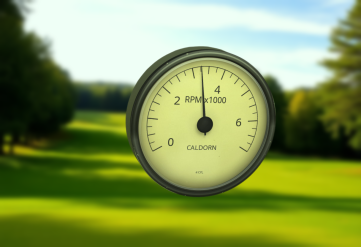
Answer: 3250 rpm
